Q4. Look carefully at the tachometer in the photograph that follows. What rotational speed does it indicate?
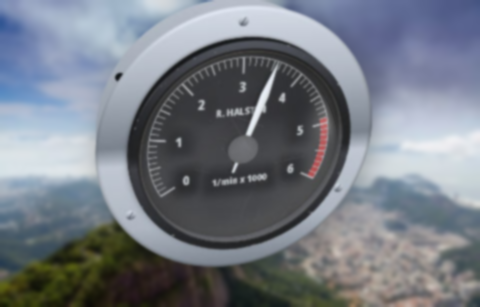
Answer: 3500 rpm
